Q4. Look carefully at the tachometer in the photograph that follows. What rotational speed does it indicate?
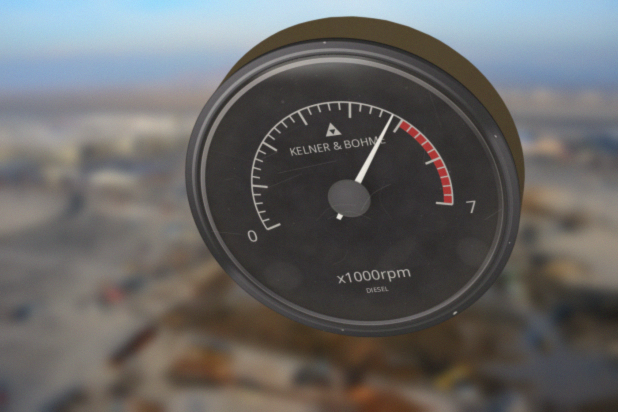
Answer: 4800 rpm
